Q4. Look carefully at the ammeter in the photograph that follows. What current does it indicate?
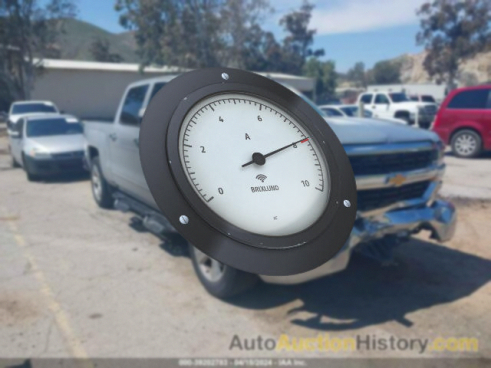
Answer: 8 A
